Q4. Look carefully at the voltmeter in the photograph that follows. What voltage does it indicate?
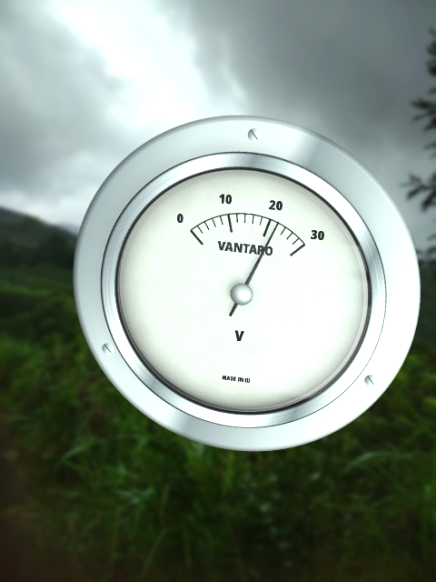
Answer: 22 V
